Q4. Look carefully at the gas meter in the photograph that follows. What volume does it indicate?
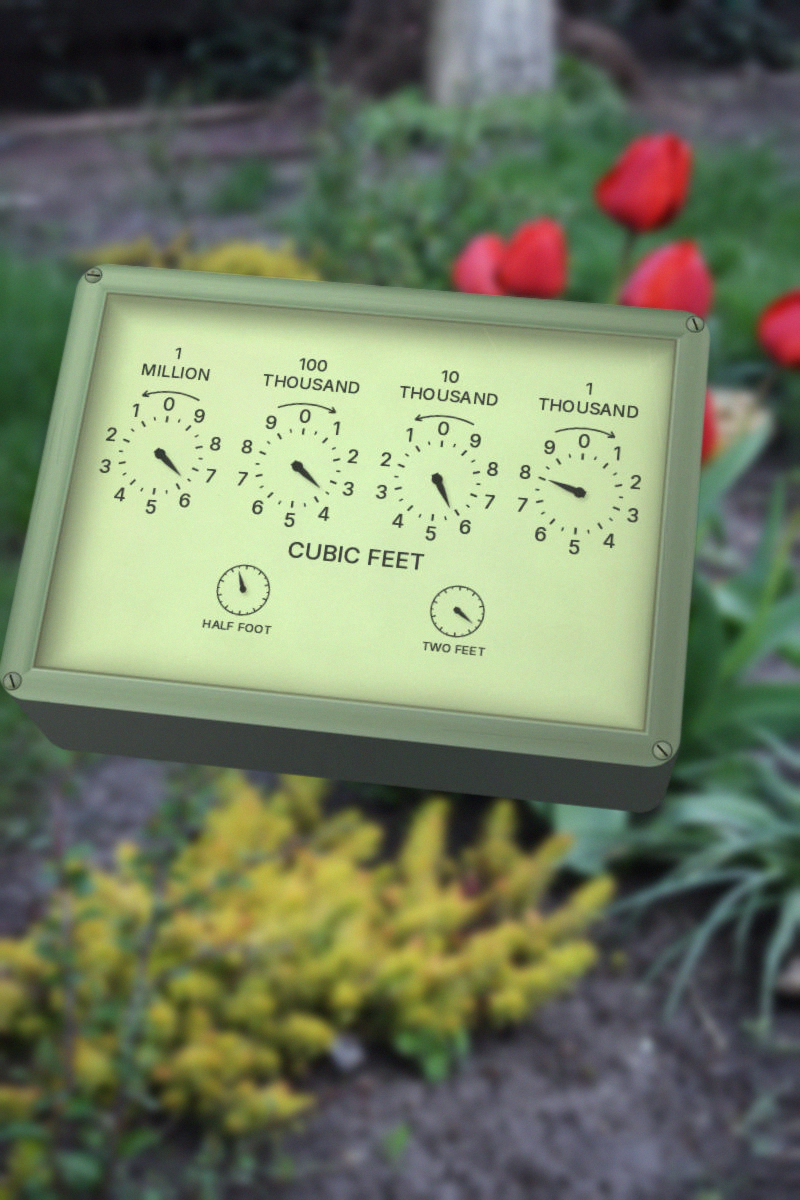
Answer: 635800 ft³
